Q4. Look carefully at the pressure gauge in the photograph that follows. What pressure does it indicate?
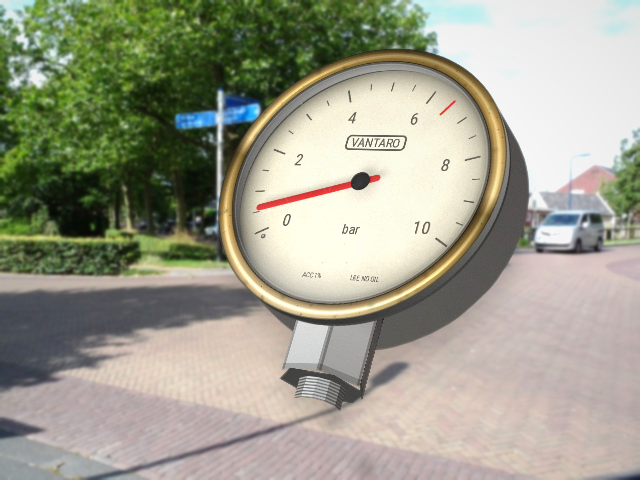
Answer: 0.5 bar
